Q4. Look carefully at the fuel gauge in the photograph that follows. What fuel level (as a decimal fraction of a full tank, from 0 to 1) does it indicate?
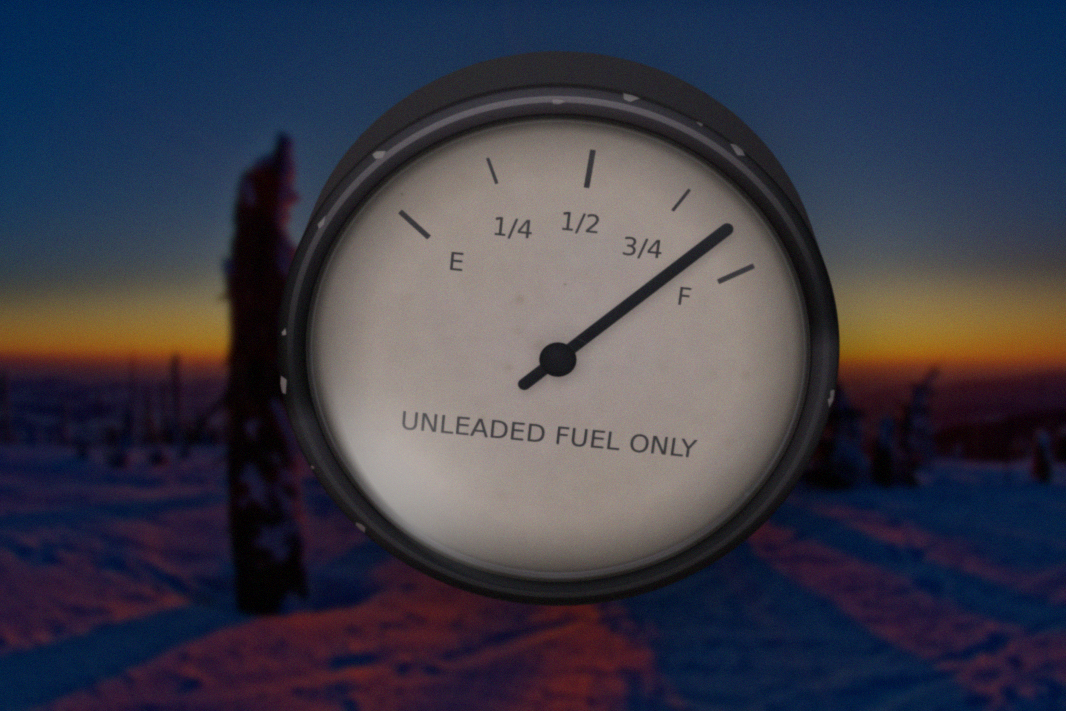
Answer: 0.875
